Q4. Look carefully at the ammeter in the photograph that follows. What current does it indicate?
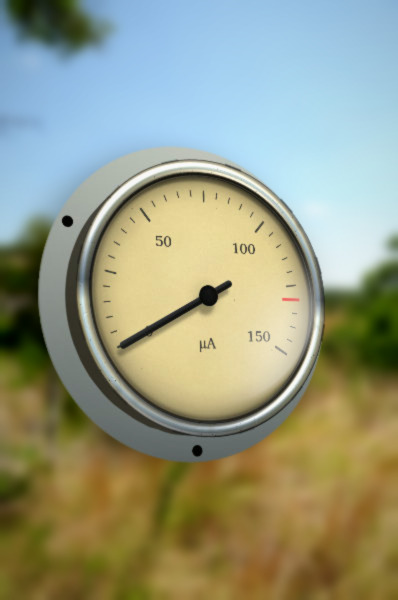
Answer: 0 µA
